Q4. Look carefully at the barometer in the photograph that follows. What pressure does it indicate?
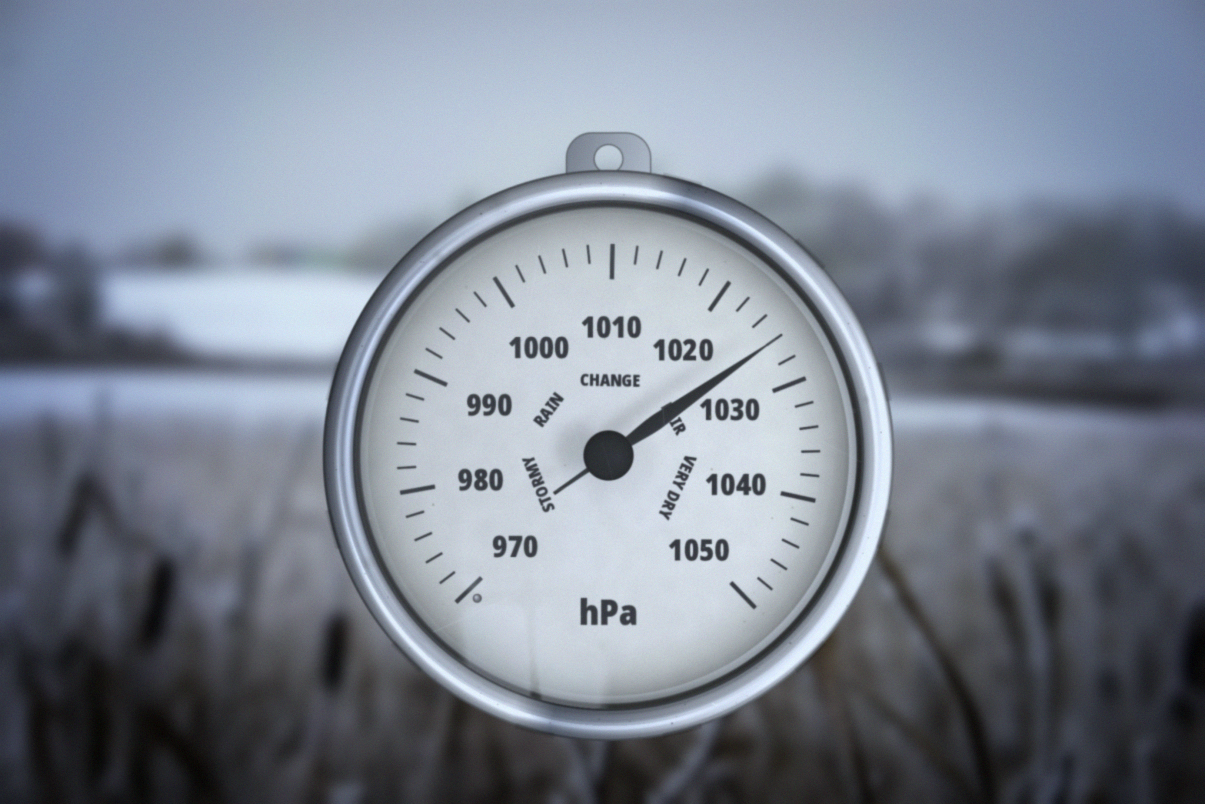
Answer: 1026 hPa
